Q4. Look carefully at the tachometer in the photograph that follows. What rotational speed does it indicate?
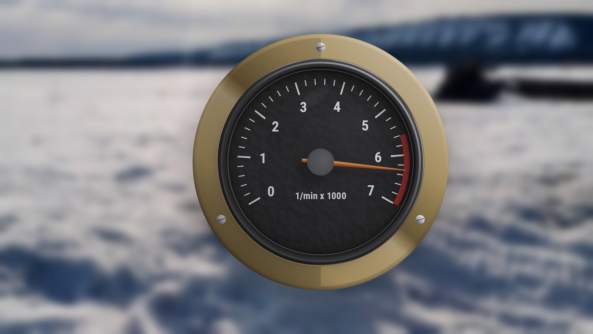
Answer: 6300 rpm
